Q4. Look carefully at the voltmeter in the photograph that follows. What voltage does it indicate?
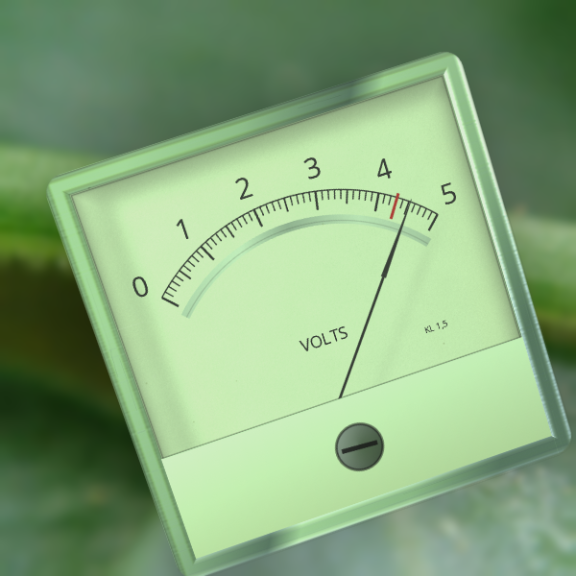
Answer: 4.5 V
